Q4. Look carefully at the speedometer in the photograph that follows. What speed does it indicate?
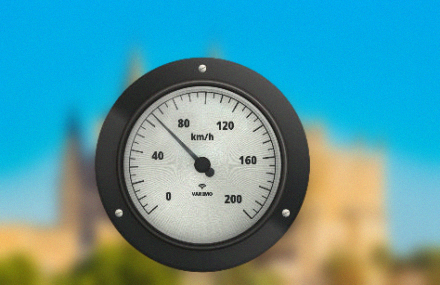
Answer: 65 km/h
